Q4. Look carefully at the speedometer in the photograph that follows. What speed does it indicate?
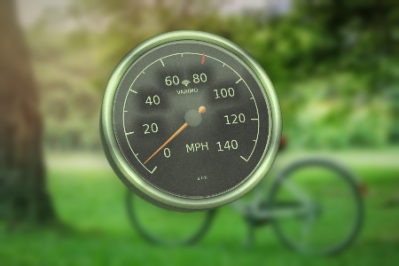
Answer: 5 mph
